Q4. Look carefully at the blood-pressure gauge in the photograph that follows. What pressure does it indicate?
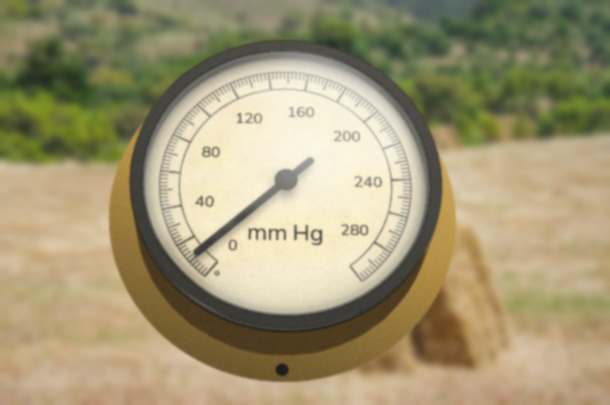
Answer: 10 mmHg
